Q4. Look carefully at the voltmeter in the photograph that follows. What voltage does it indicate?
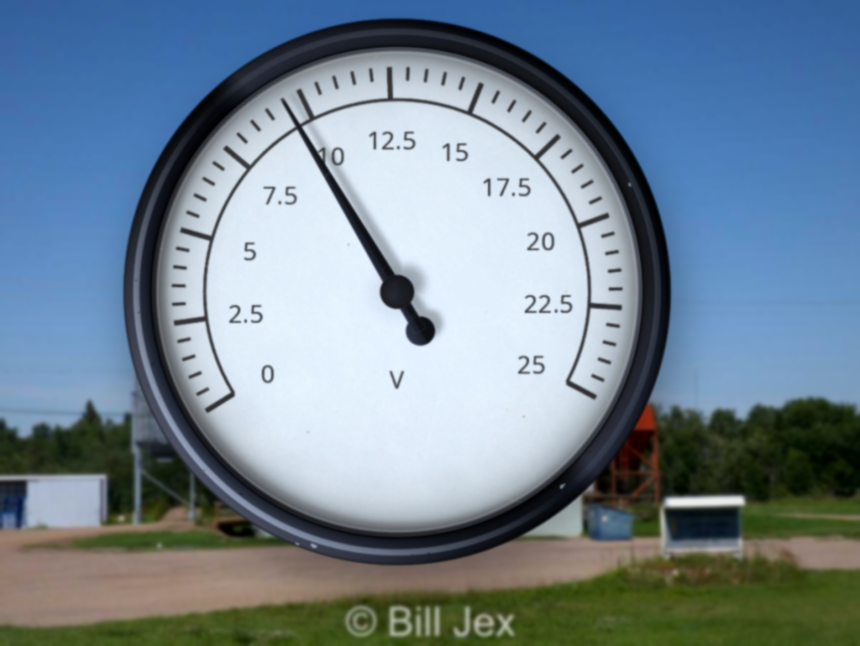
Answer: 9.5 V
